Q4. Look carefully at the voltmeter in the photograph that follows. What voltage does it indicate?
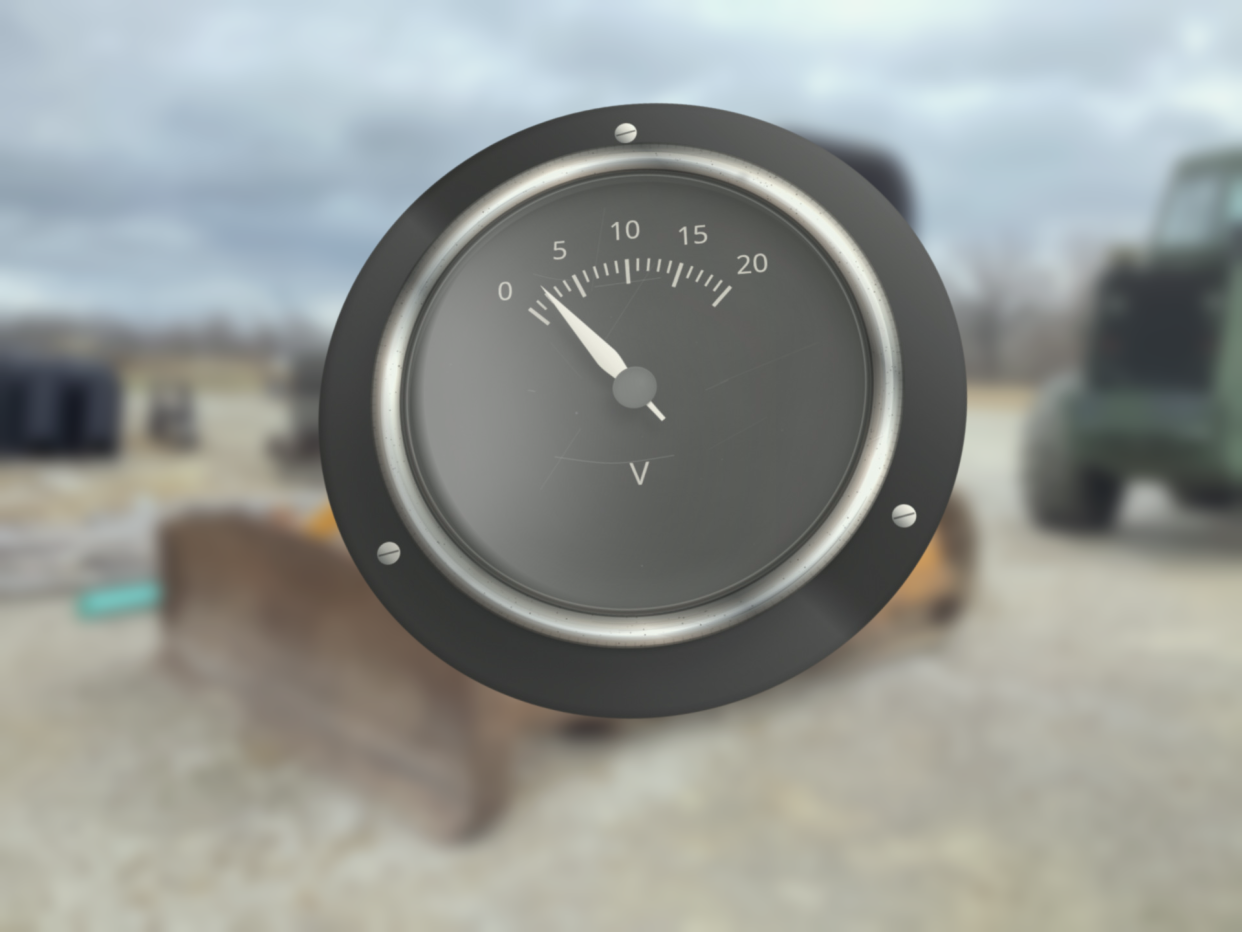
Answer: 2 V
